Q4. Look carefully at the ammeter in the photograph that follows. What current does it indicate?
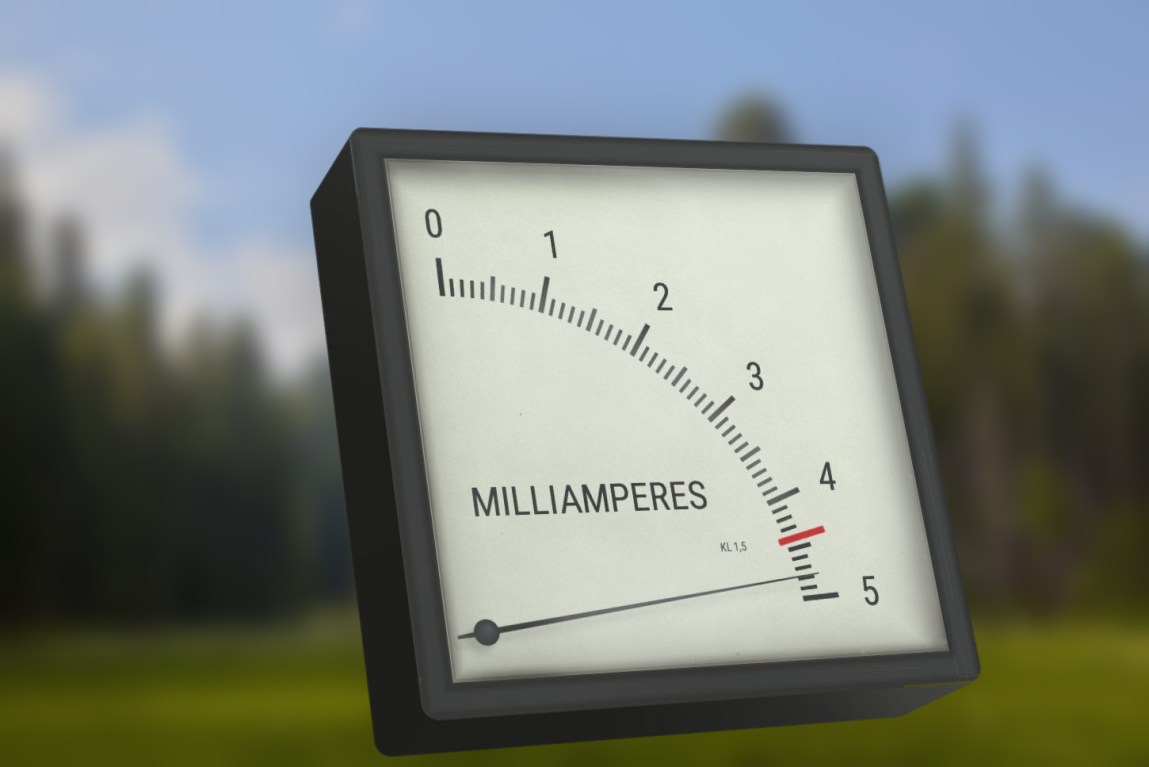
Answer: 4.8 mA
